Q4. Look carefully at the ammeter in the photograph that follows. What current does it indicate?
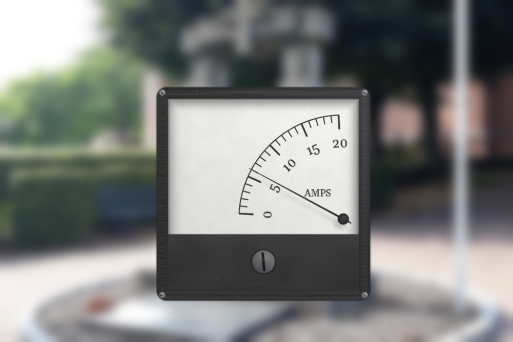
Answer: 6 A
